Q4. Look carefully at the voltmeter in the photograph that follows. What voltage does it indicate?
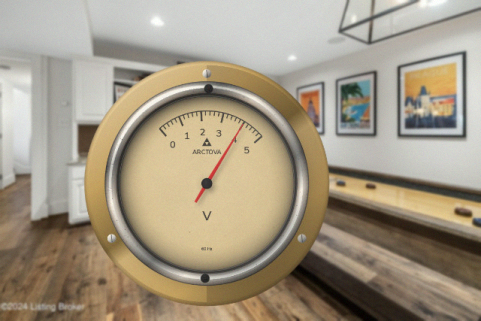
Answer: 4 V
